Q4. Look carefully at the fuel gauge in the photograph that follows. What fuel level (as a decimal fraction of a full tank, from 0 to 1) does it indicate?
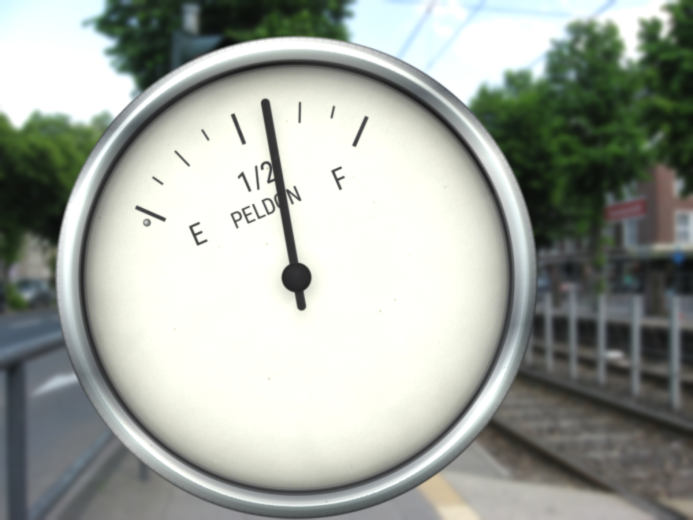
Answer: 0.625
